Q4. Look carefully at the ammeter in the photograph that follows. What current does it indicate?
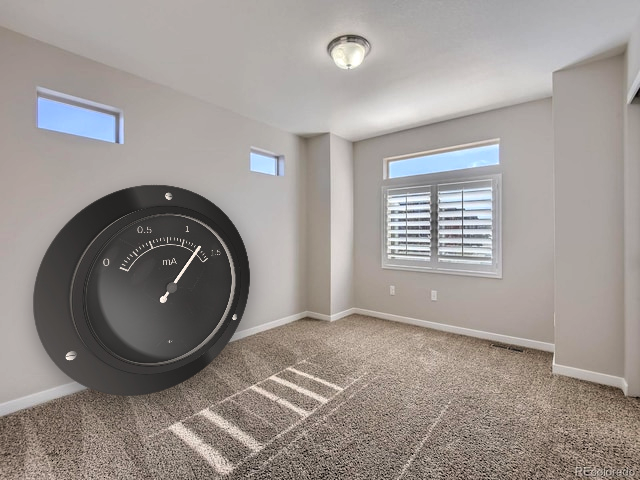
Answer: 1.25 mA
